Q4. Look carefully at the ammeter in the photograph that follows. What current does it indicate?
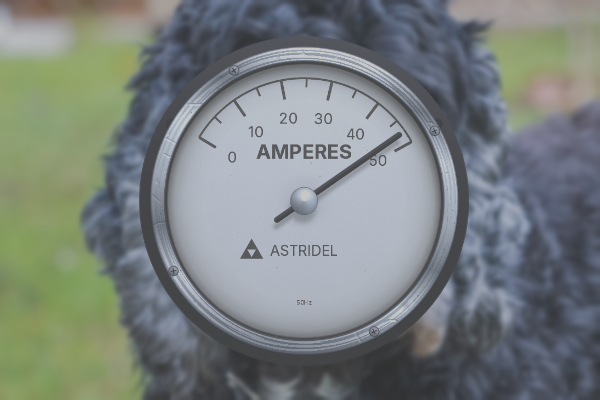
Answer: 47.5 A
